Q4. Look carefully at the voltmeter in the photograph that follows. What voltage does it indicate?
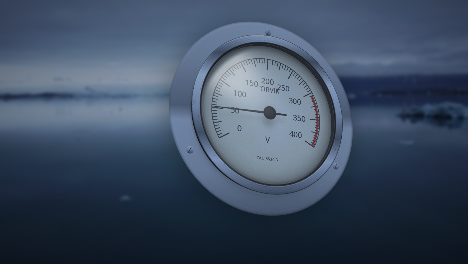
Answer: 50 V
